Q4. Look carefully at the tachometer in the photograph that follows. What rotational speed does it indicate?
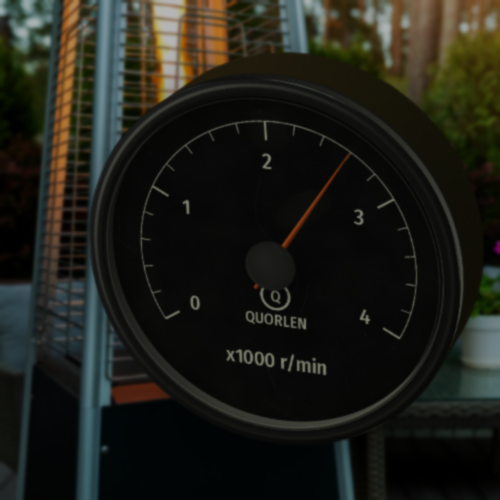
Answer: 2600 rpm
